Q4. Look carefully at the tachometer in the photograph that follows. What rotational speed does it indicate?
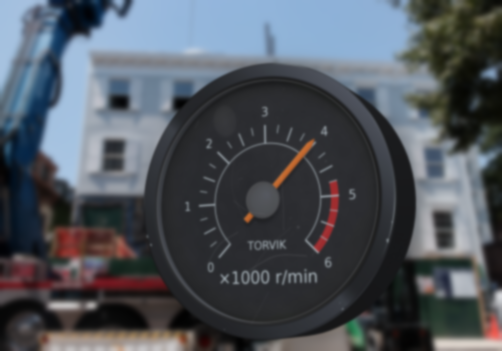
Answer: 4000 rpm
